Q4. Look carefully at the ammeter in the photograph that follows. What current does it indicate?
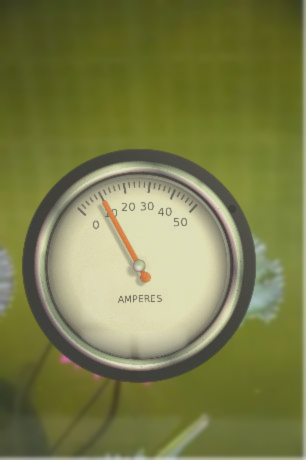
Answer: 10 A
